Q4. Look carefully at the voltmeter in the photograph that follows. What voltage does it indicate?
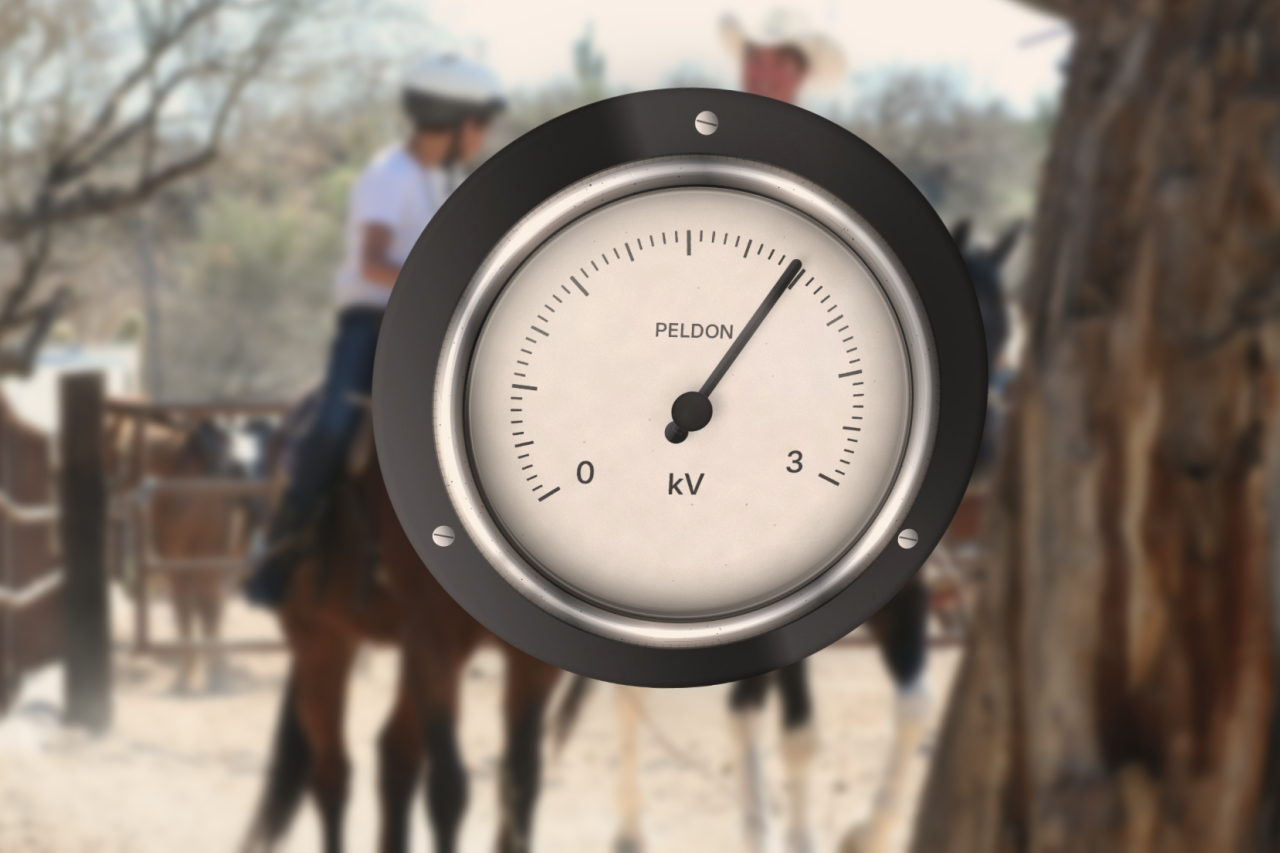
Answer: 1.95 kV
